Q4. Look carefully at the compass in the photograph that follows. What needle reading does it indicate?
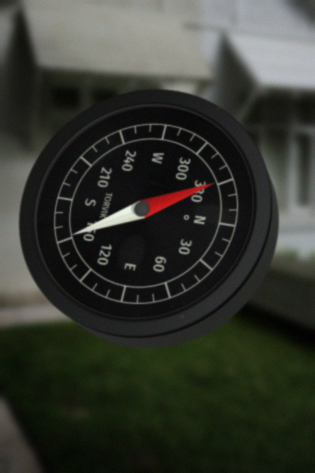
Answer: 330 °
